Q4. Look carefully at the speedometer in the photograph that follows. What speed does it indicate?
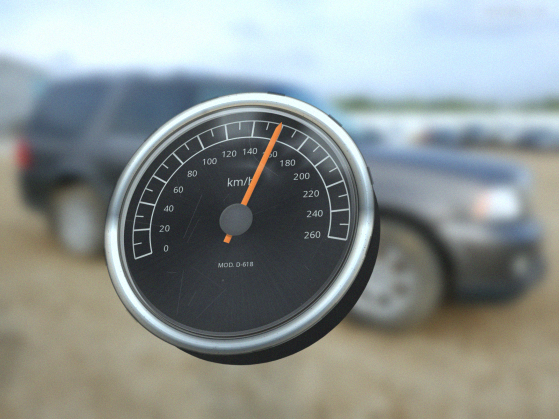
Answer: 160 km/h
